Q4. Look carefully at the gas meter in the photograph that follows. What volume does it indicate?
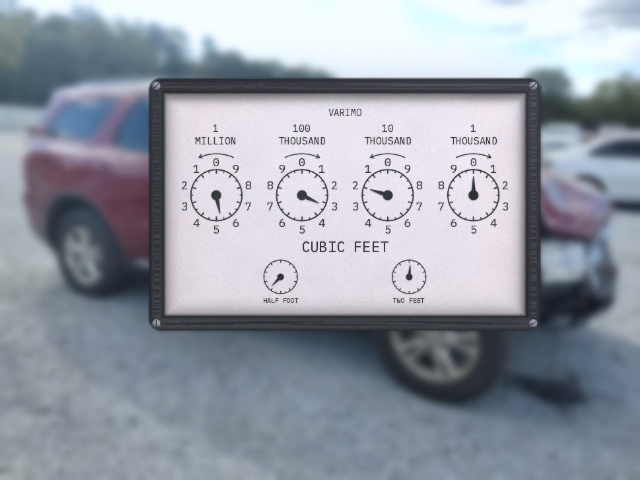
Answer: 532000 ft³
